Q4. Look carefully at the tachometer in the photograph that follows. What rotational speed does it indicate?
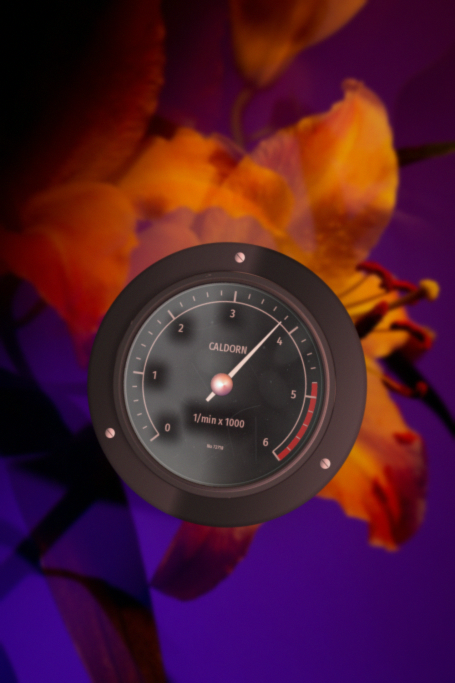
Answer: 3800 rpm
